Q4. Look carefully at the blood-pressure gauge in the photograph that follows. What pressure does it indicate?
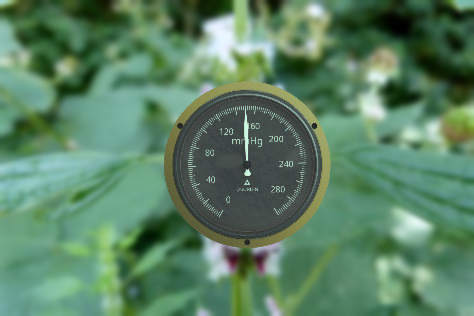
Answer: 150 mmHg
